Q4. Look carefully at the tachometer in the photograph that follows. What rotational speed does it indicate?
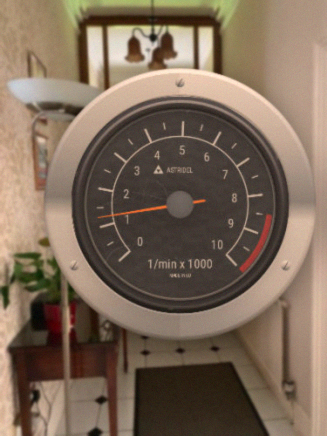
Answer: 1250 rpm
